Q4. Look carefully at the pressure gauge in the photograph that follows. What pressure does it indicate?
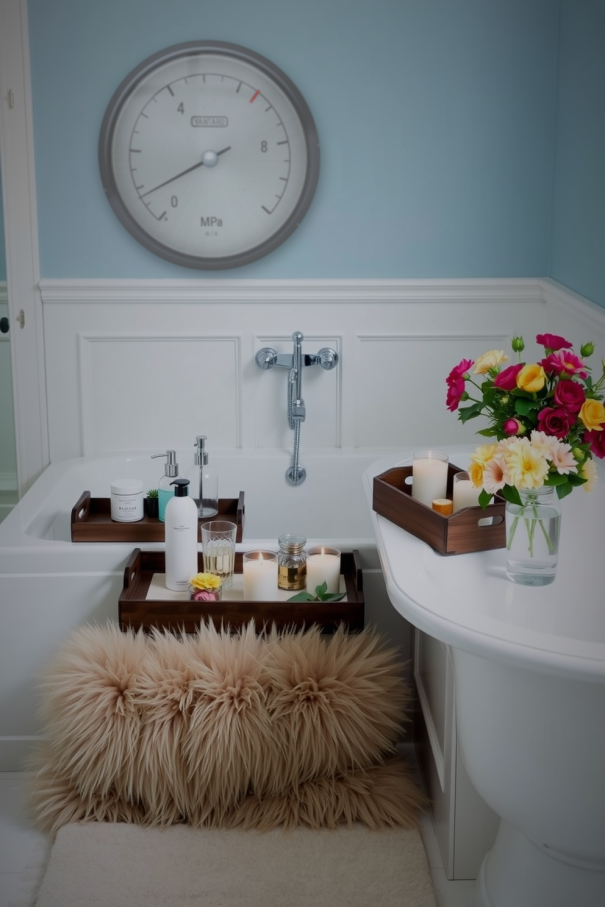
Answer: 0.75 MPa
